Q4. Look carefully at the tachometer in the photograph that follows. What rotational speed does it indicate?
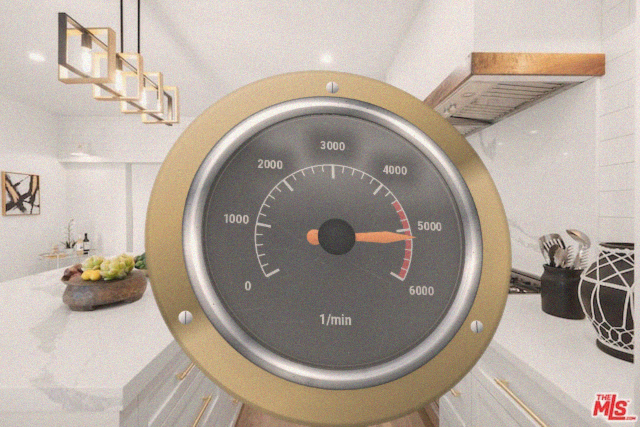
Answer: 5200 rpm
